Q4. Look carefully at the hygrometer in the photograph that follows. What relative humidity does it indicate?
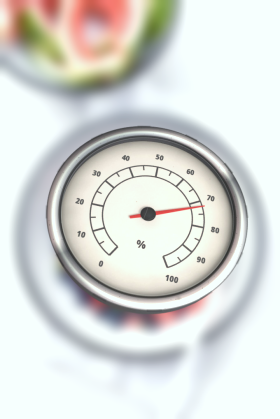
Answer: 72.5 %
